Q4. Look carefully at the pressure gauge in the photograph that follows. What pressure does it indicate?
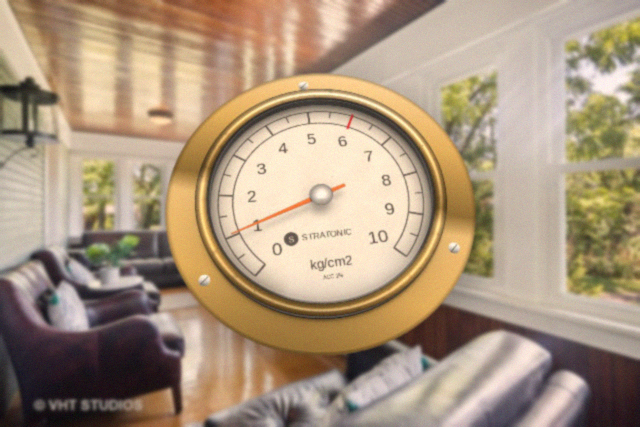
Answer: 1 kg/cm²
